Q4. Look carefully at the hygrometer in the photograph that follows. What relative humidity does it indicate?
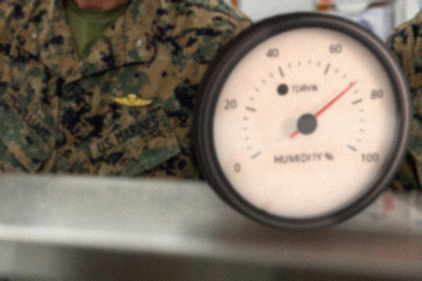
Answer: 72 %
